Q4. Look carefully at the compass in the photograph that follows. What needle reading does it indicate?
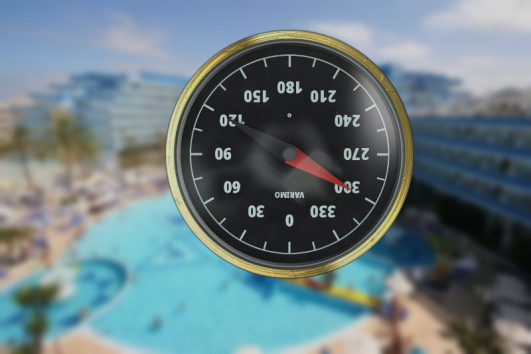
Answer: 300 °
